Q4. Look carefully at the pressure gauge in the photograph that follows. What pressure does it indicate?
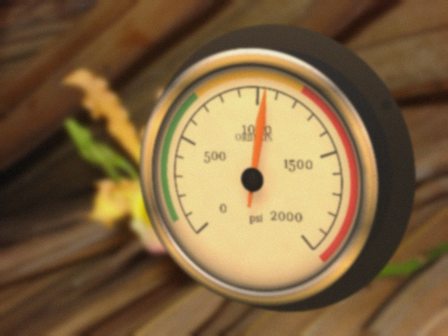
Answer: 1050 psi
